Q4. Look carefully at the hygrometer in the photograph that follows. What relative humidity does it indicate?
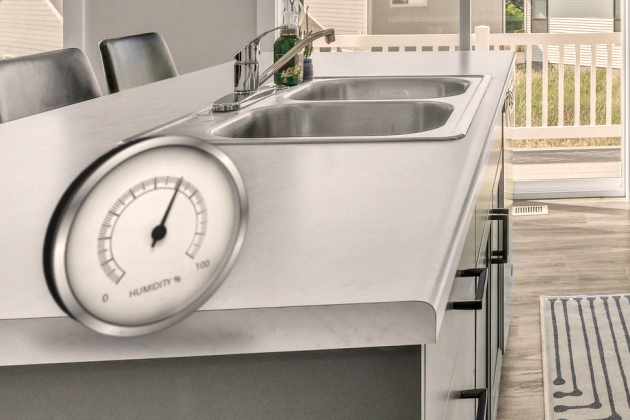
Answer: 60 %
